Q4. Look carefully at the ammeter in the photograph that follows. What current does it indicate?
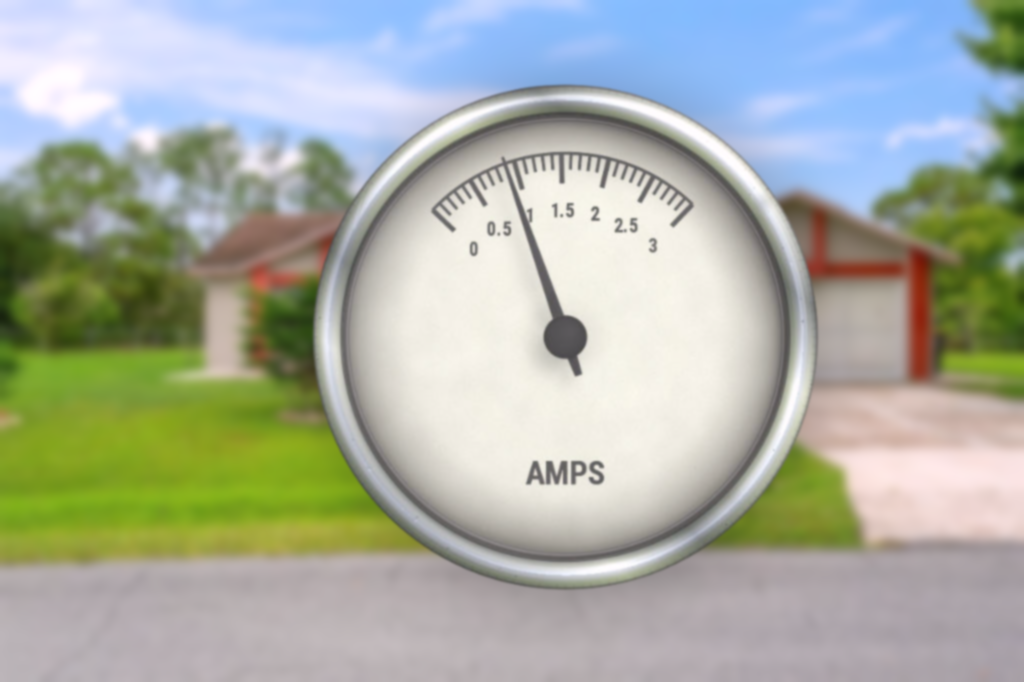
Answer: 0.9 A
